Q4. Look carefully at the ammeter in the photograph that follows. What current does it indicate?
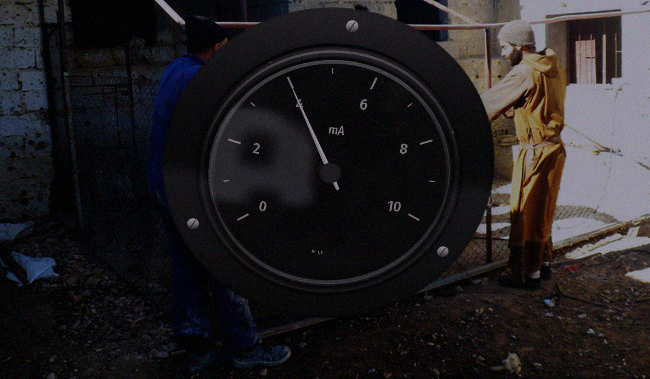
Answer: 4 mA
